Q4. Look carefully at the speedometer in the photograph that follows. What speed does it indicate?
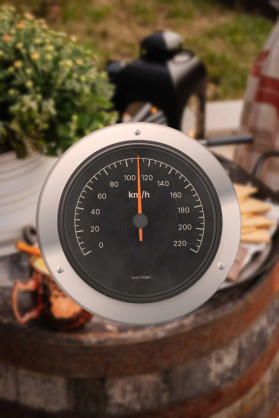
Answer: 110 km/h
